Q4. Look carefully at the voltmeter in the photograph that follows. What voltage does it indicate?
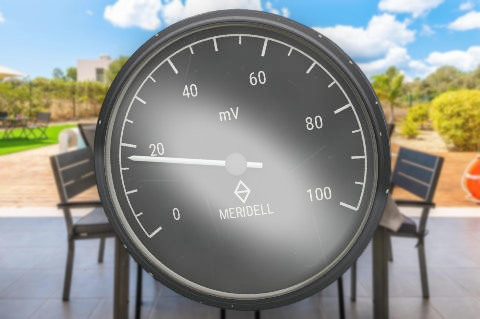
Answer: 17.5 mV
